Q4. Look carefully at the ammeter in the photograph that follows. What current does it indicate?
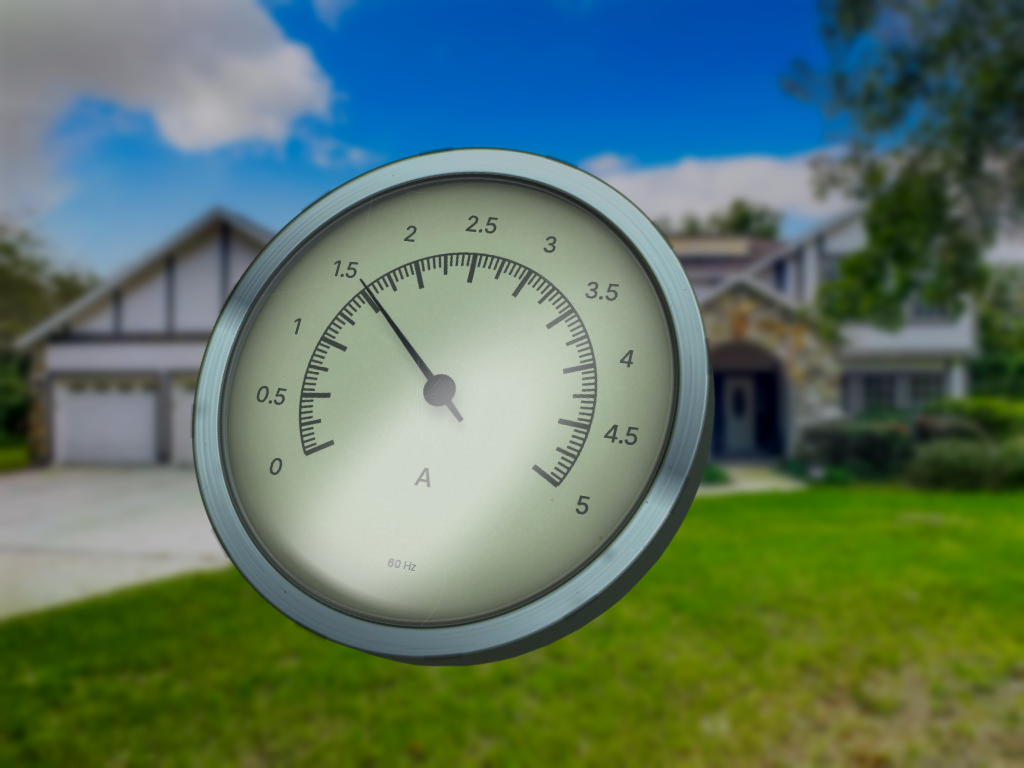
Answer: 1.55 A
